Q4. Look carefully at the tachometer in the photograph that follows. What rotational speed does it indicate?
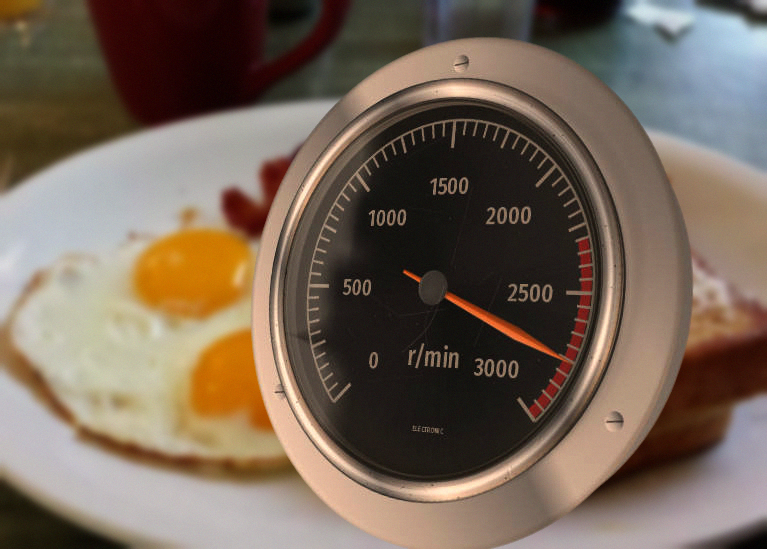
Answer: 2750 rpm
